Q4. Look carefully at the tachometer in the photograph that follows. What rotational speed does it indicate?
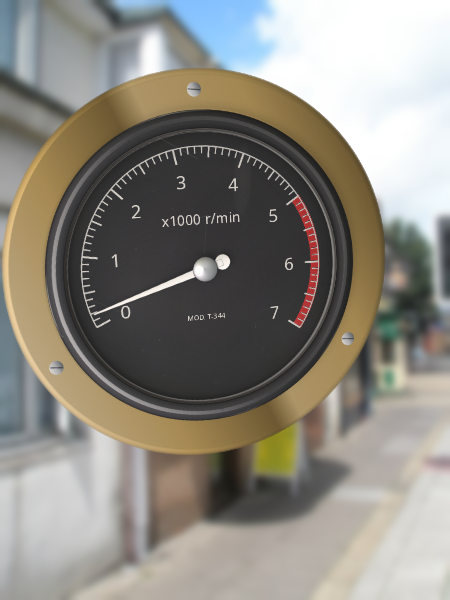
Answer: 200 rpm
